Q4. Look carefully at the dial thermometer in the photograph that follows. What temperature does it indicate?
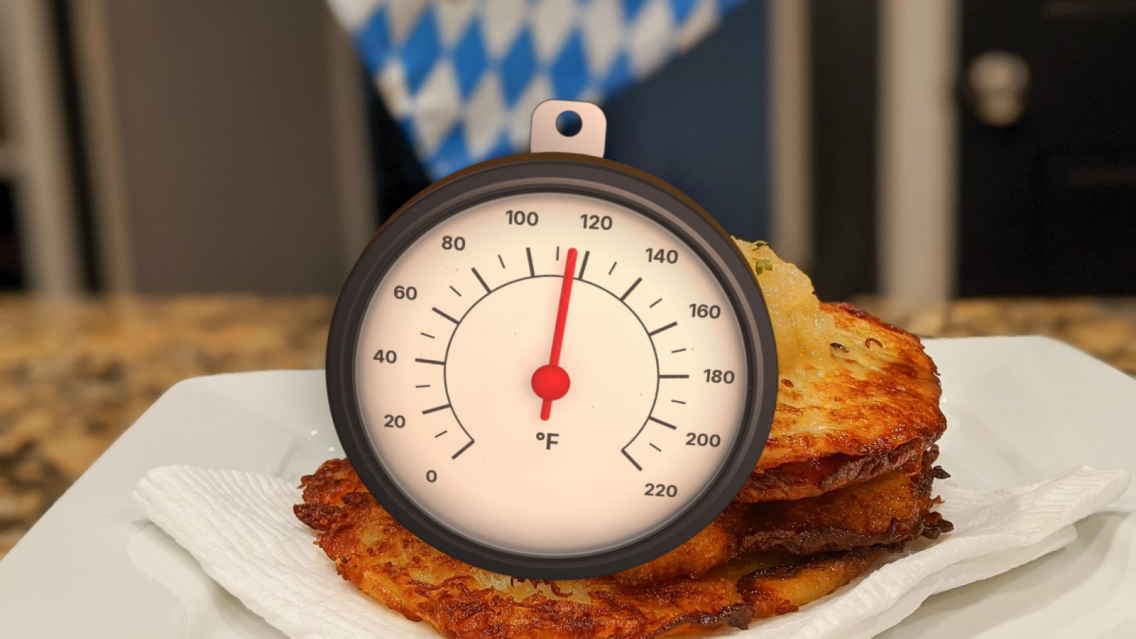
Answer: 115 °F
